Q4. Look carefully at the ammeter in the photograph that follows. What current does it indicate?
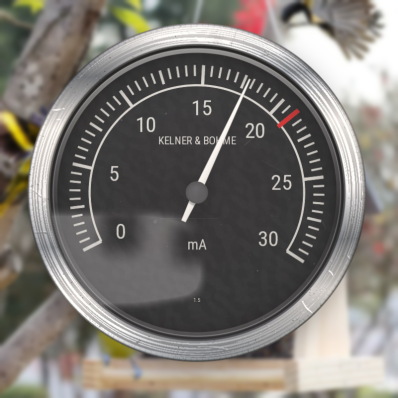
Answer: 17.75 mA
